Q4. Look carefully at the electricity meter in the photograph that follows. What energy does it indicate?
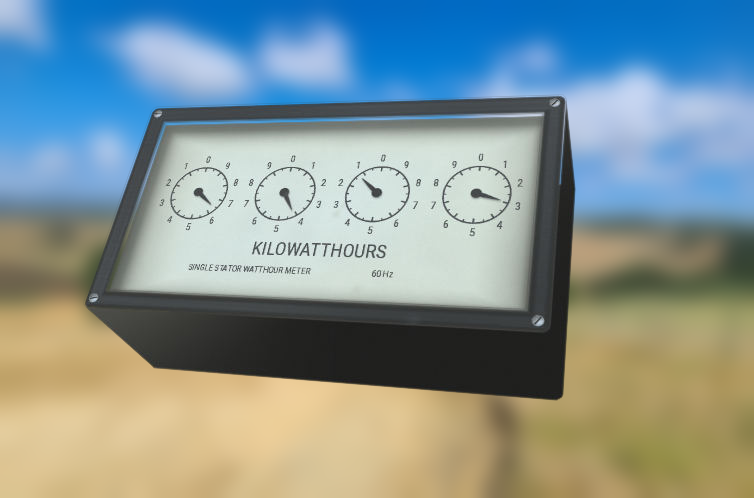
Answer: 6413 kWh
